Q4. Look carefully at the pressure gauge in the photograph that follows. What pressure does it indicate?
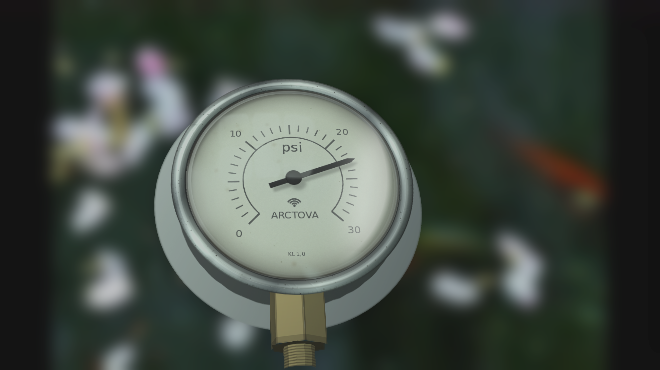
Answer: 23 psi
